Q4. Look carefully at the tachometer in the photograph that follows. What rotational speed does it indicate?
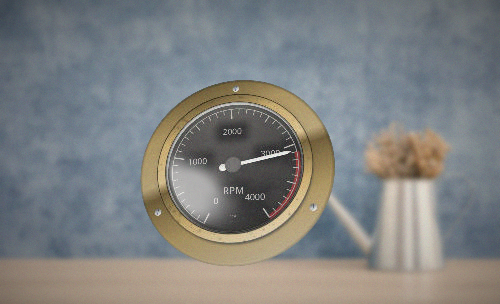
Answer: 3100 rpm
